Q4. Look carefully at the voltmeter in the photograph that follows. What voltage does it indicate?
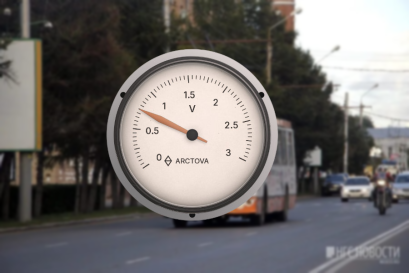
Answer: 0.75 V
